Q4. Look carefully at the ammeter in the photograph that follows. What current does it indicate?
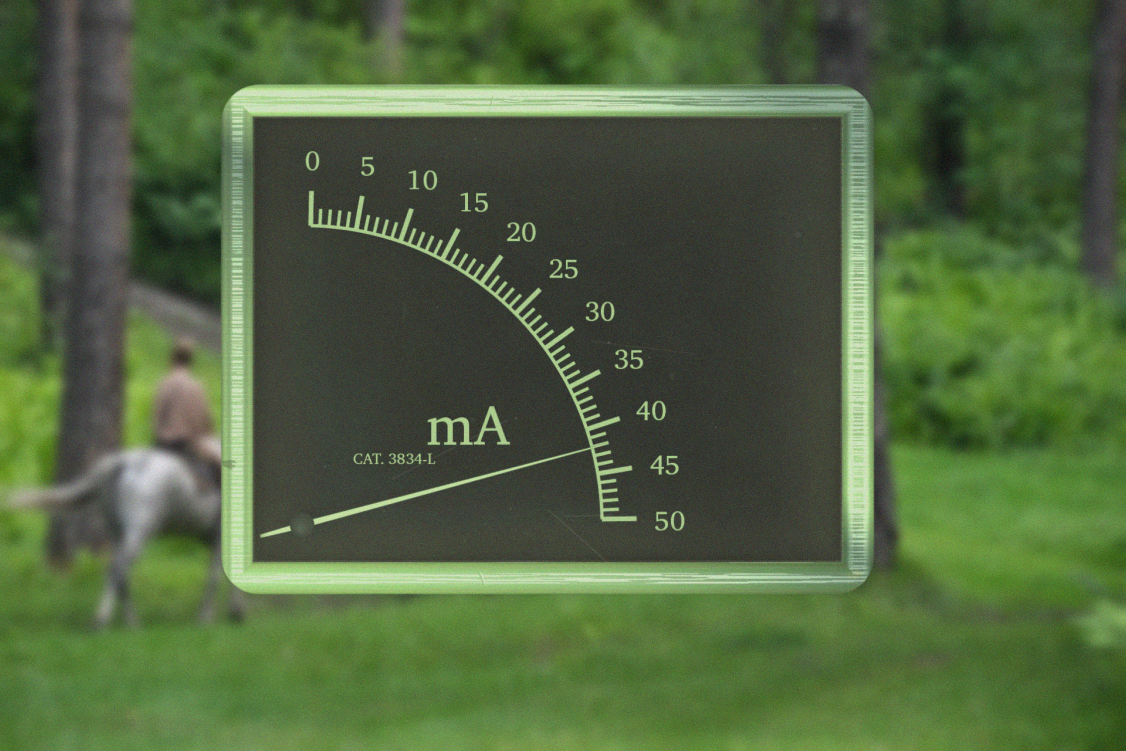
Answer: 42 mA
